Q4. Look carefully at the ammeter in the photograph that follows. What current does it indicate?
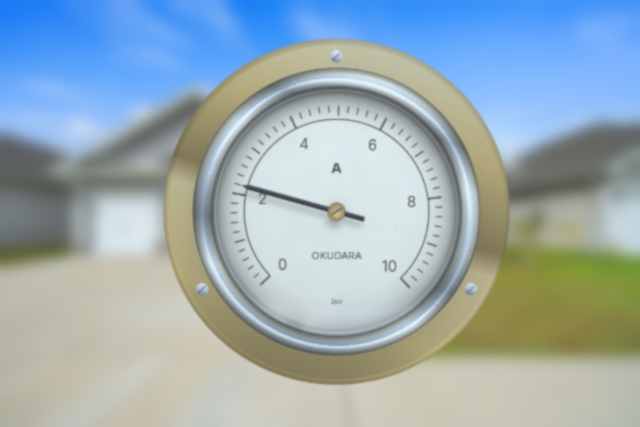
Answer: 2.2 A
